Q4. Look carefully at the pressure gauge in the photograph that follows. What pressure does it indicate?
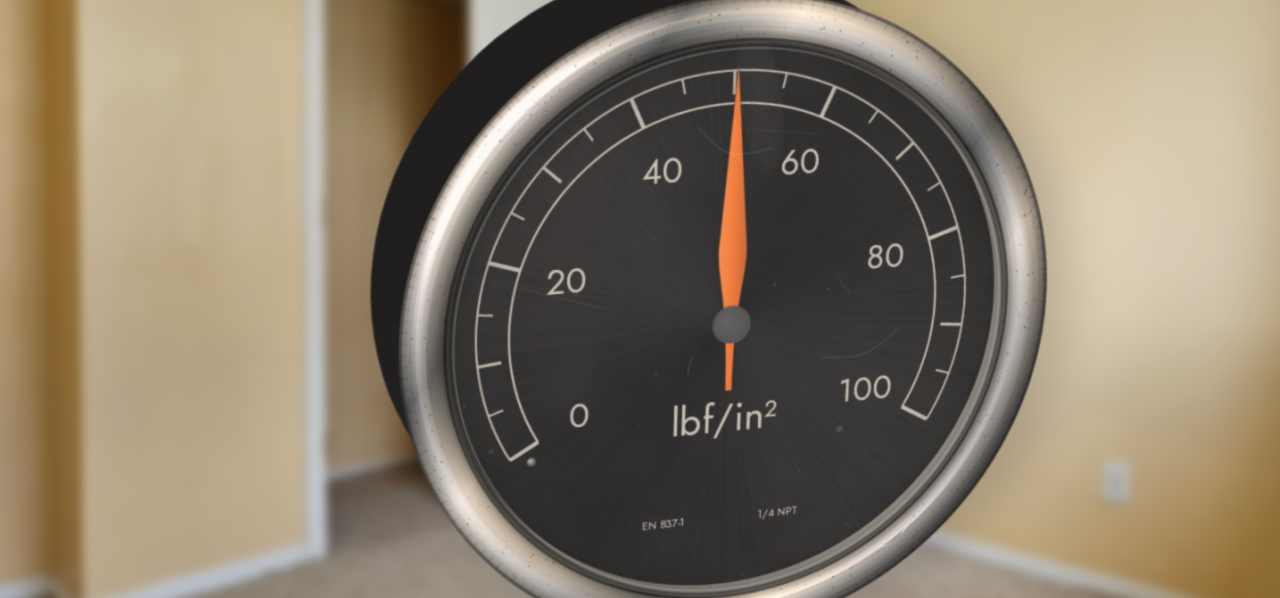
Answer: 50 psi
